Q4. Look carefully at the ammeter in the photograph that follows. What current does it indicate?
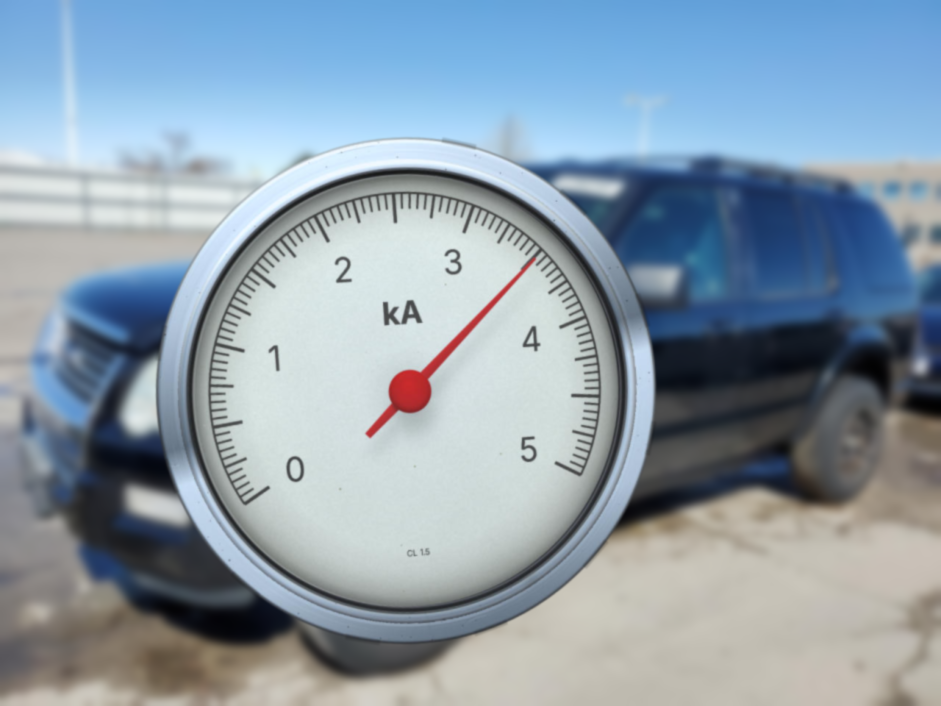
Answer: 3.5 kA
